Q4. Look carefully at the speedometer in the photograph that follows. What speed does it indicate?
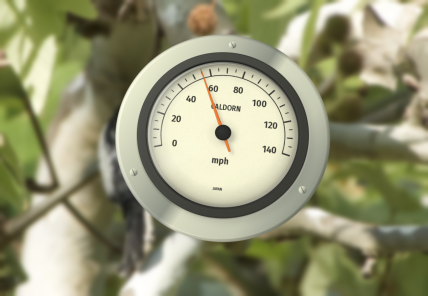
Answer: 55 mph
